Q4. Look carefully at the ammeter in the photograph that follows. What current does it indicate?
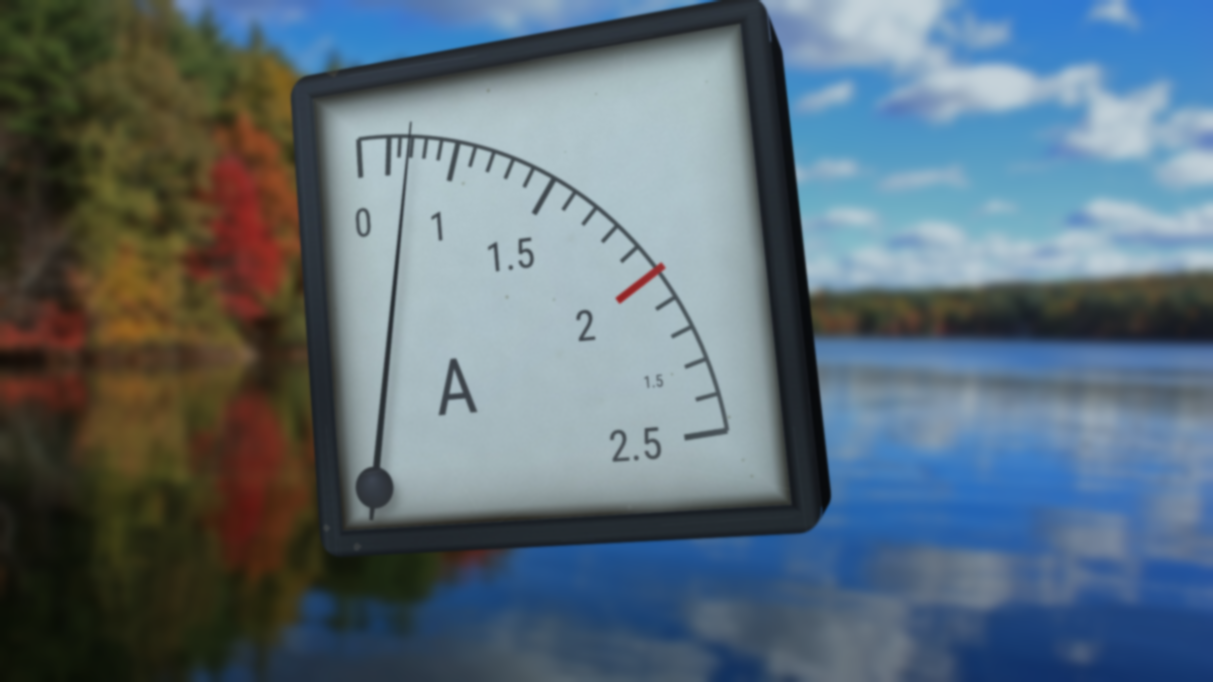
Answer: 0.7 A
